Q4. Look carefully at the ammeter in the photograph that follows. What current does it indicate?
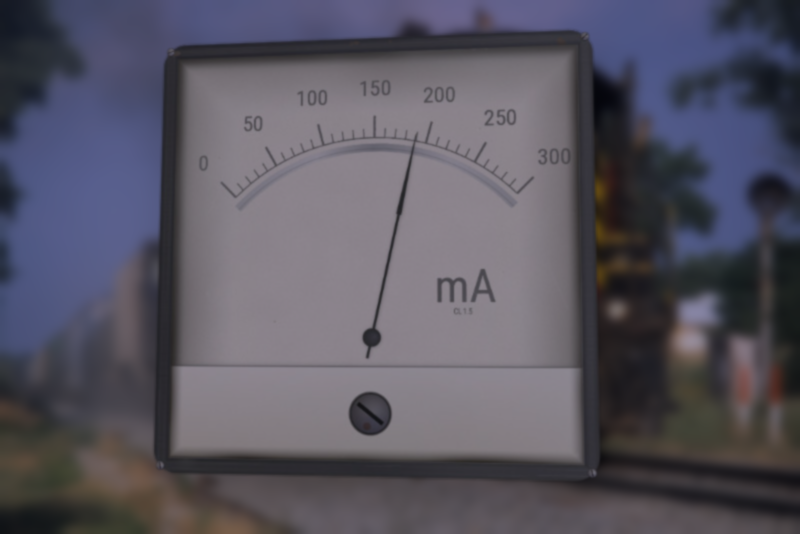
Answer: 190 mA
